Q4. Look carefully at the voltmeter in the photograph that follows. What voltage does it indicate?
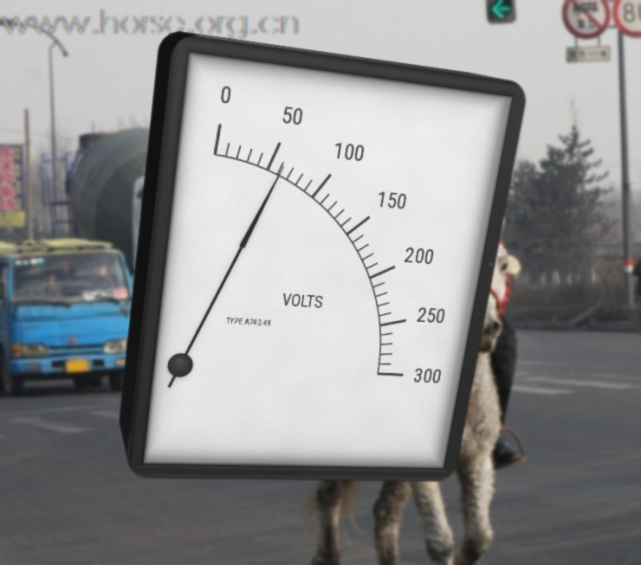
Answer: 60 V
